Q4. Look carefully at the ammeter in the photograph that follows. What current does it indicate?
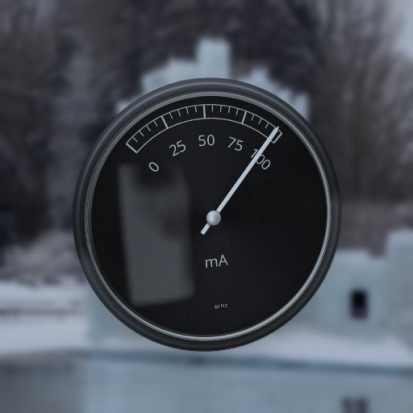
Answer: 95 mA
